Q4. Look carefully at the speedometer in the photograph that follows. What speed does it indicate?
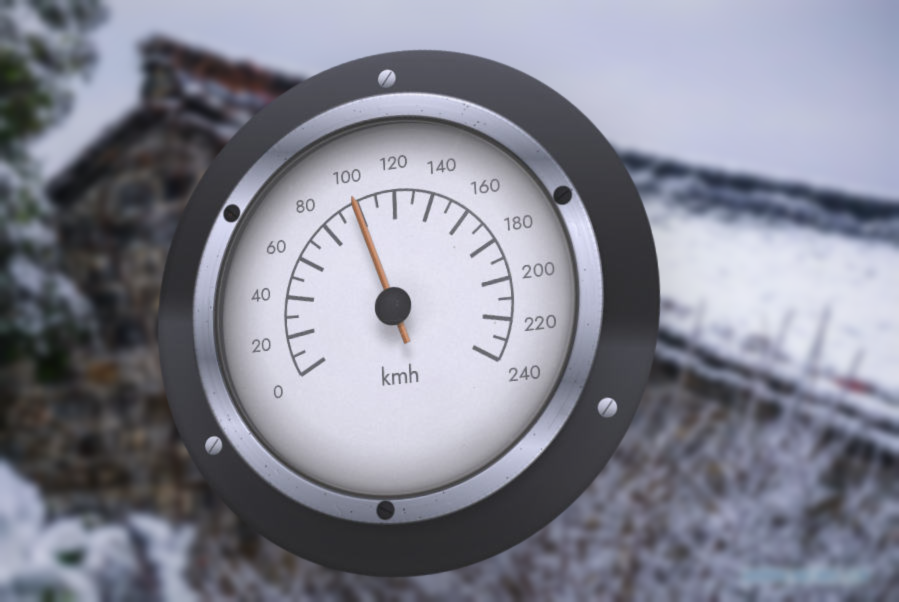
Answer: 100 km/h
